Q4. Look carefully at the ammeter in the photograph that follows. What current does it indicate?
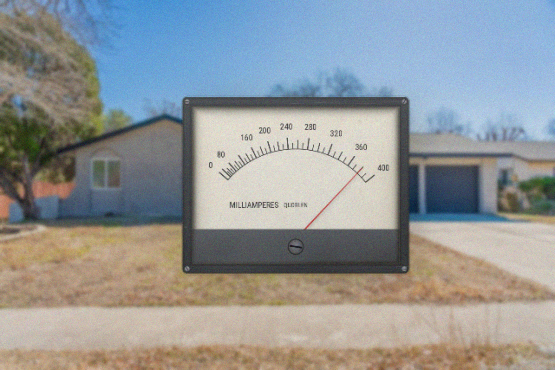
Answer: 380 mA
